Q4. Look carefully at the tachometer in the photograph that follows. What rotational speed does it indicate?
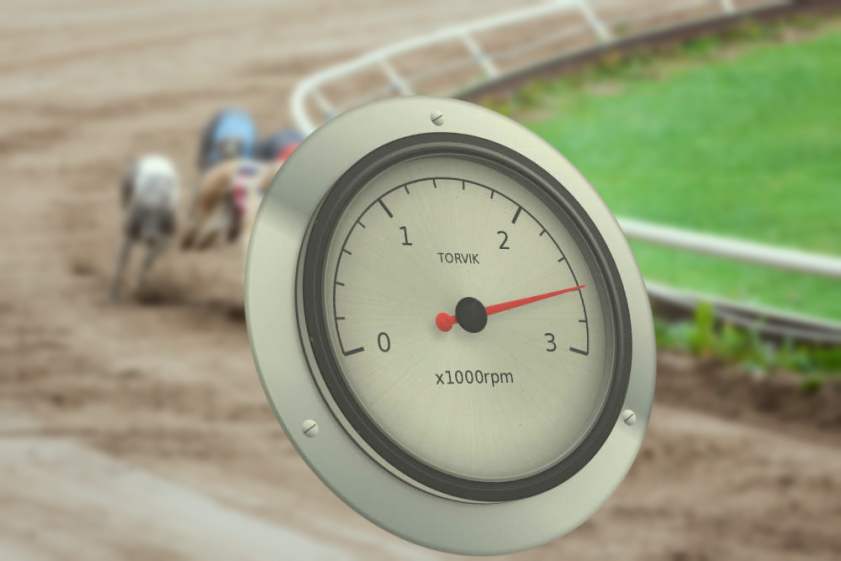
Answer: 2600 rpm
